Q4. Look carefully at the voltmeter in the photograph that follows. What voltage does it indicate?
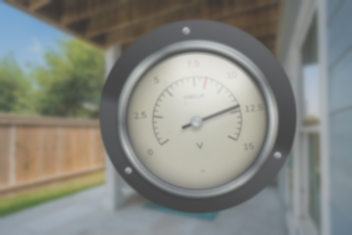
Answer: 12 V
